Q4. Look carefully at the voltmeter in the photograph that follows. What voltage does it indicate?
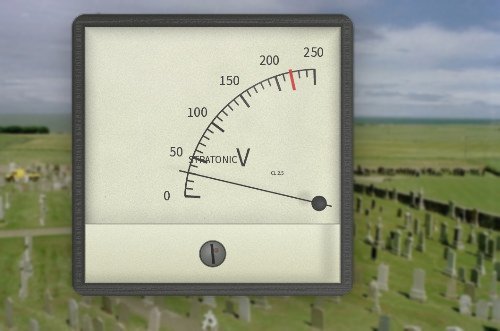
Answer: 30 V
